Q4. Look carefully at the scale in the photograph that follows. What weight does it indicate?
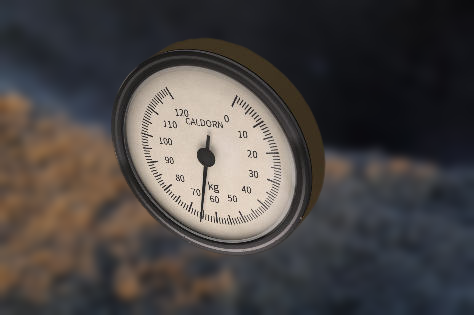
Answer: 65 kg
